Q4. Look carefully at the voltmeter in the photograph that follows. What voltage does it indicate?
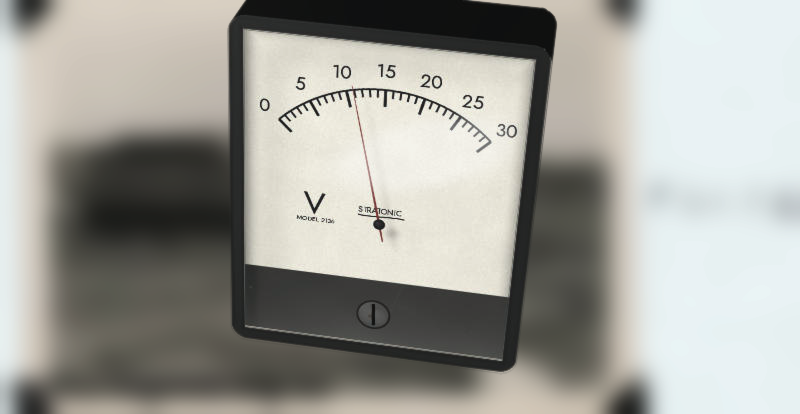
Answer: 11 V
